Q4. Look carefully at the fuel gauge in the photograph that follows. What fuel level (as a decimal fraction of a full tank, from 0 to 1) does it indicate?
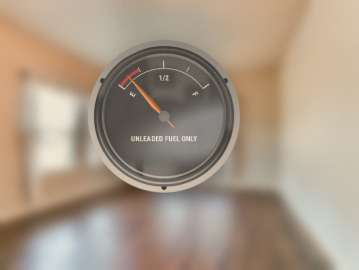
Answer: 0.125
